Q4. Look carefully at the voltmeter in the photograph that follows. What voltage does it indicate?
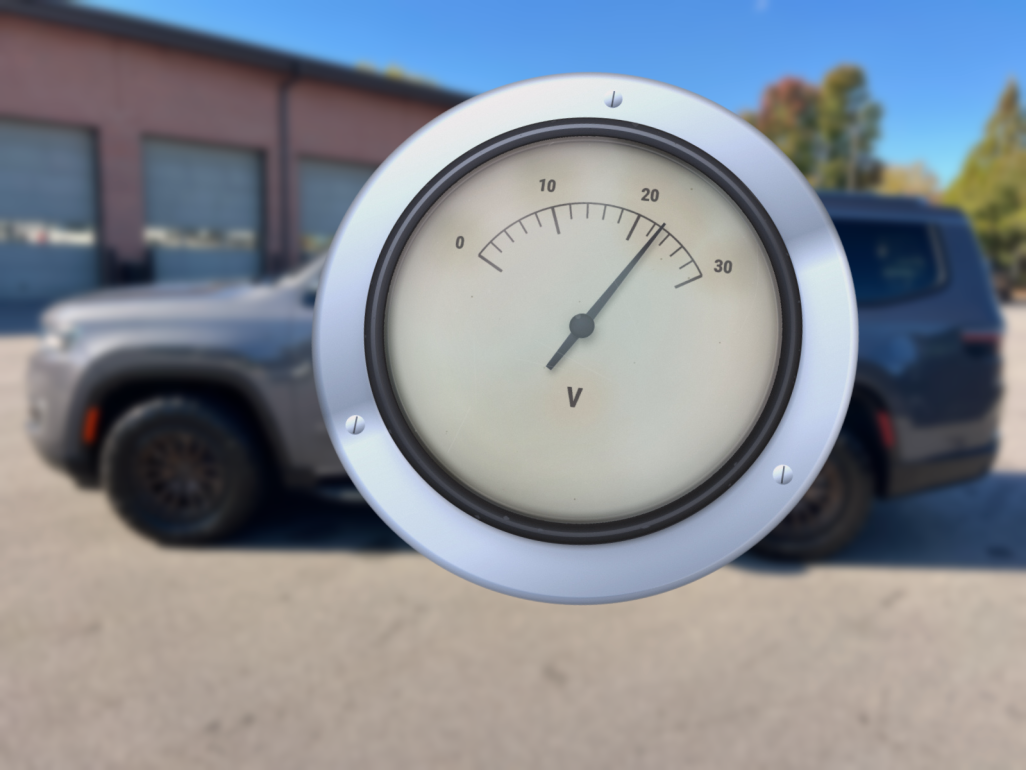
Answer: 23 V
